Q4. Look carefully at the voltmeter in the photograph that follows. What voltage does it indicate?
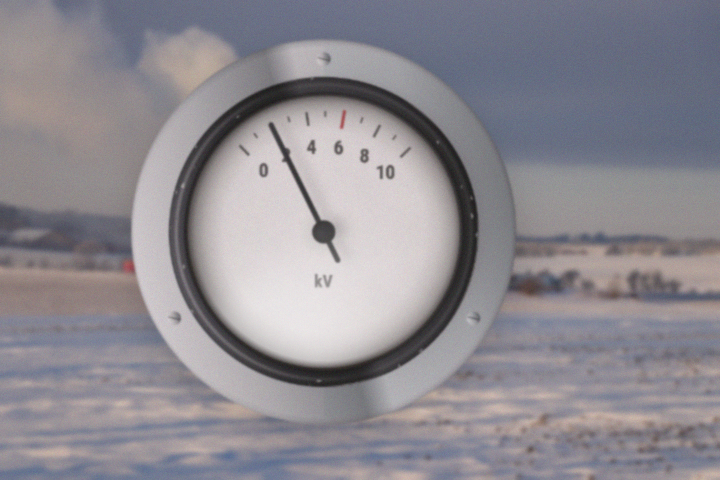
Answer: 2 kV
